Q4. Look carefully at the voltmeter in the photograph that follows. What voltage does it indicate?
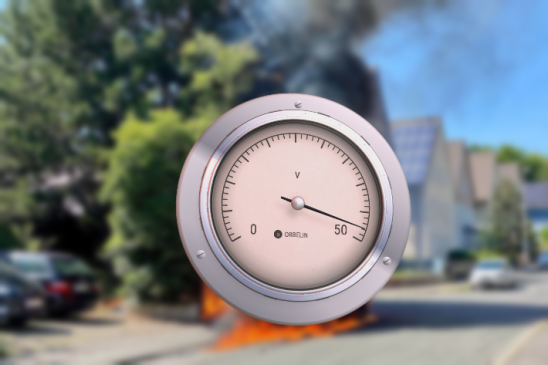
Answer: 48 V
